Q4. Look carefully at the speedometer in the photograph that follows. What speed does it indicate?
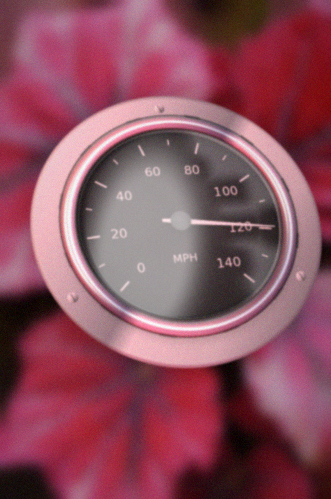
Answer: 120 mph
